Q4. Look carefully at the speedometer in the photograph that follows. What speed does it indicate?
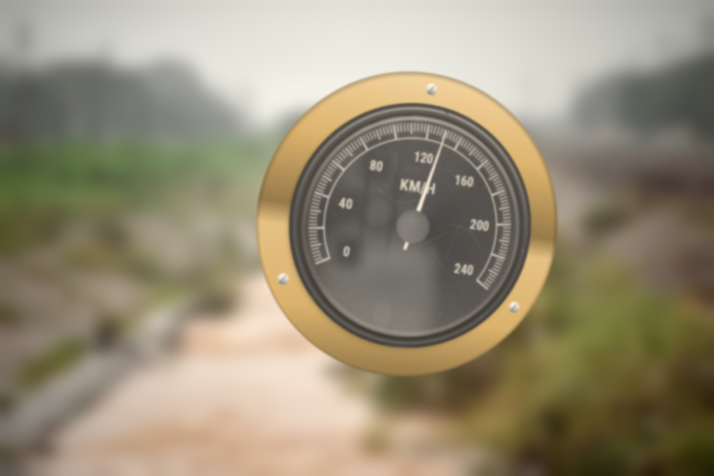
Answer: 130 km/h
